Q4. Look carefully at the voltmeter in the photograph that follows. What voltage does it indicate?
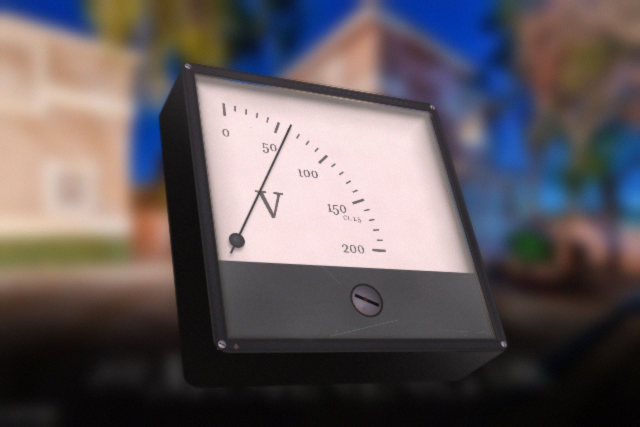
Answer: 60 V
